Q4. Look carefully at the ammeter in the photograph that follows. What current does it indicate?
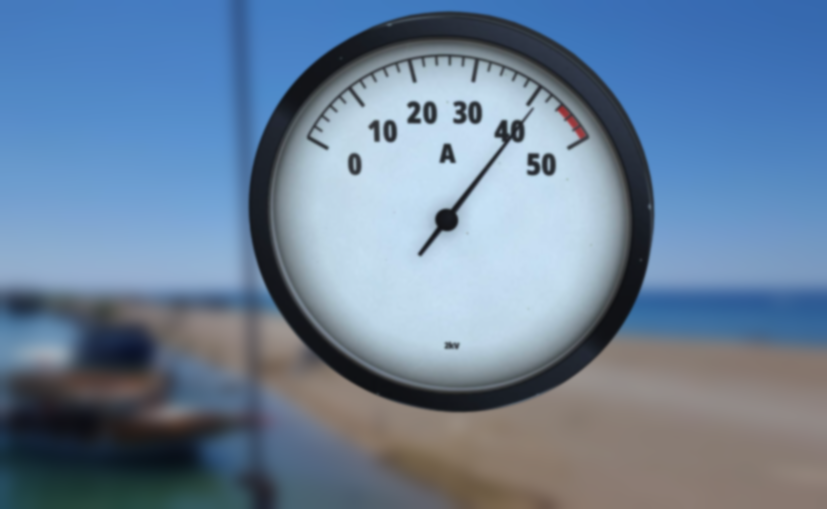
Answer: 41 A
